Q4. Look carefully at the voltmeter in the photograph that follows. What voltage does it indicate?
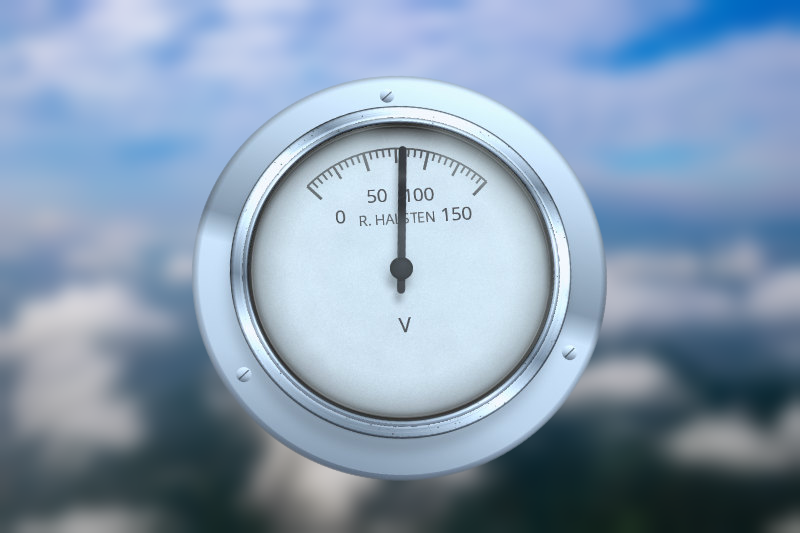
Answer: 80 V
